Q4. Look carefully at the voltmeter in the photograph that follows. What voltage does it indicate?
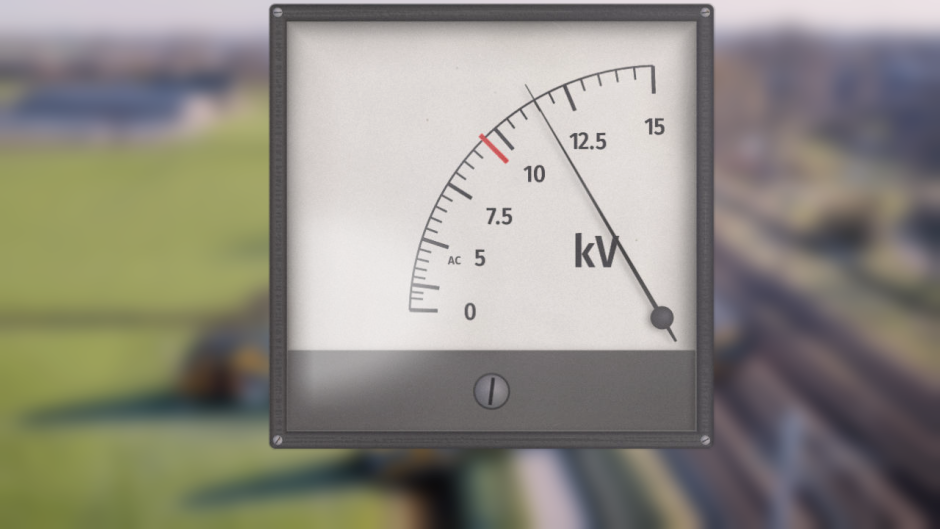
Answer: 11.5 kV
